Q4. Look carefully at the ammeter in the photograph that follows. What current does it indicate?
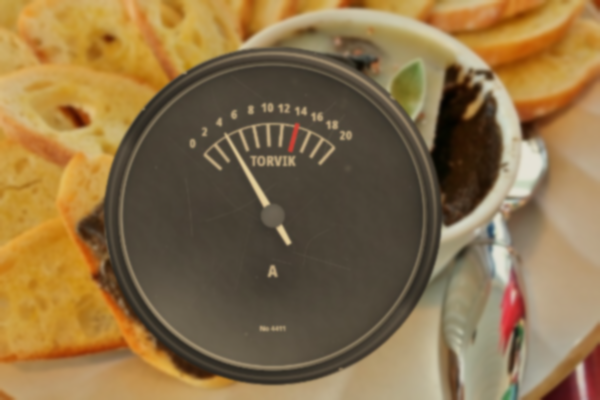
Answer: 4 A
